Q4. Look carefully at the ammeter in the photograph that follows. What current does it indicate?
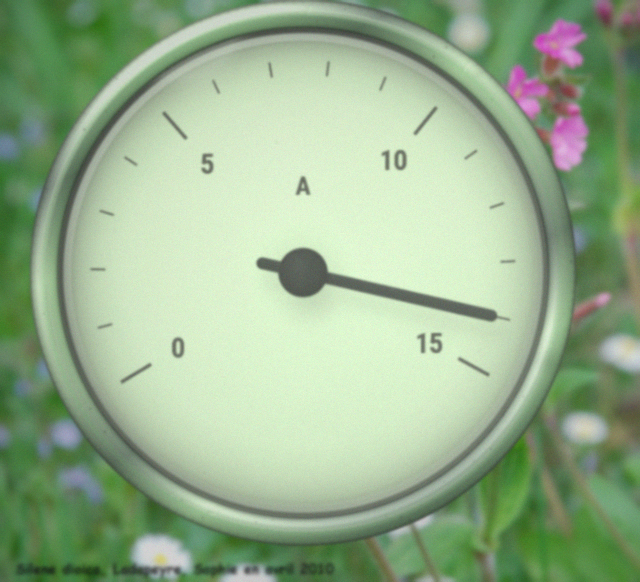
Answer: 14 A
